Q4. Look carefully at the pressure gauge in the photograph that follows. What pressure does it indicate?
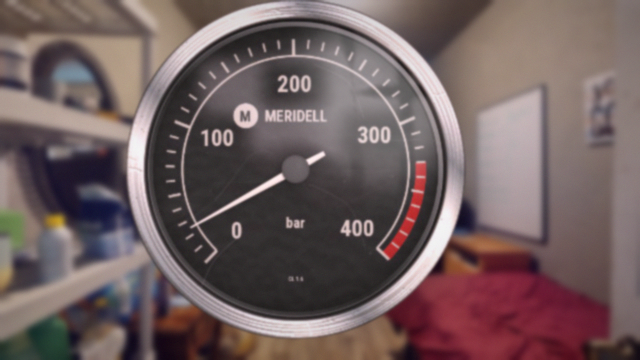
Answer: 25 bar
